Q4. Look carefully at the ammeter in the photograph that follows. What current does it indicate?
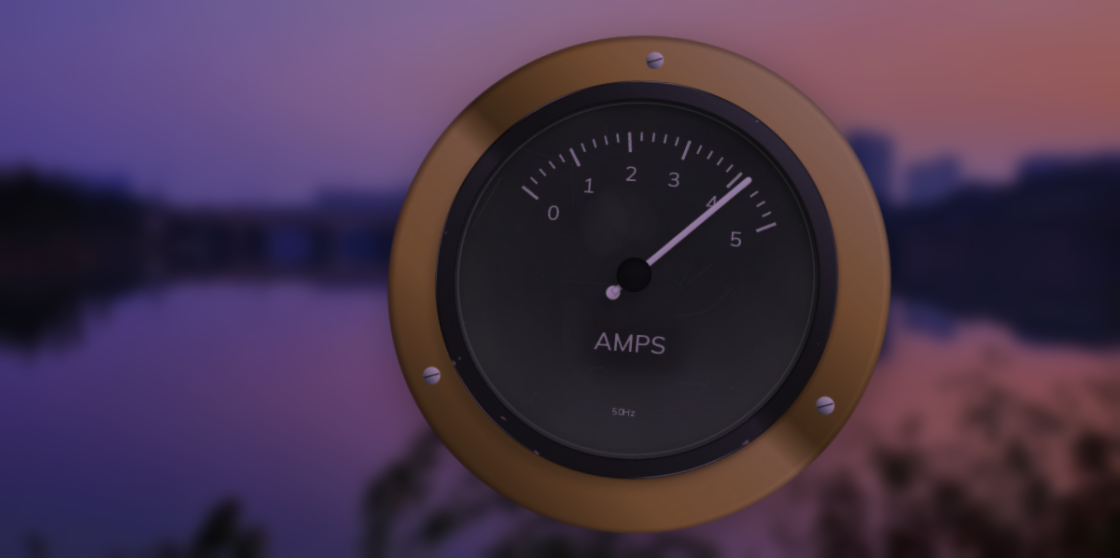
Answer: 4.2 A
